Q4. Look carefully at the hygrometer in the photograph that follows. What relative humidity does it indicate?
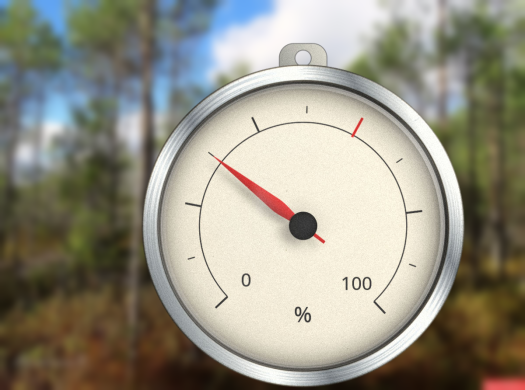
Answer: 30 %
